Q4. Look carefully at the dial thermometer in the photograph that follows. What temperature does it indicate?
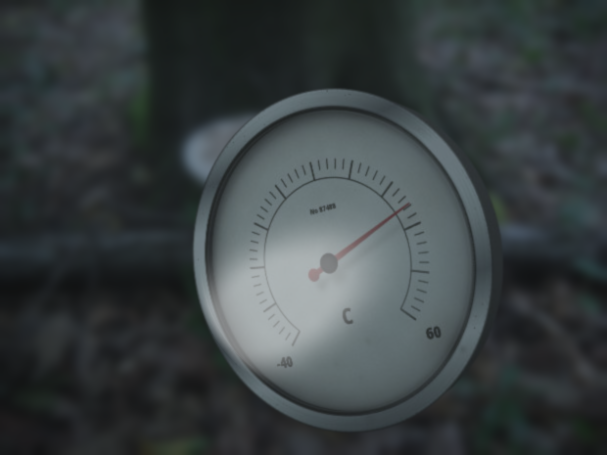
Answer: 36 °C
